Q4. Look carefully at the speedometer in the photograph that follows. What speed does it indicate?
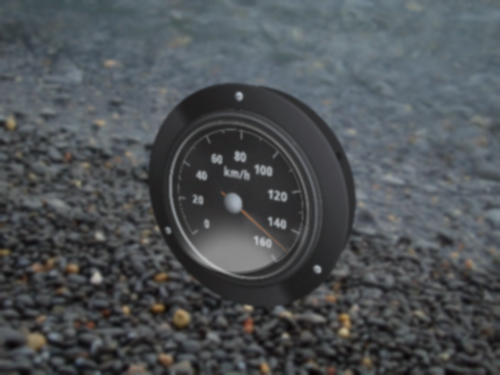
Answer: 150 km/h
